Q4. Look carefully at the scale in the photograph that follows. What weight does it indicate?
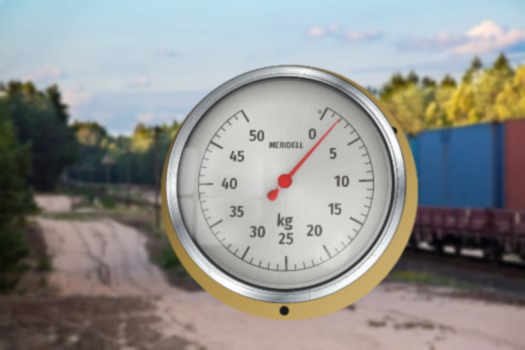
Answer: 2 kg
